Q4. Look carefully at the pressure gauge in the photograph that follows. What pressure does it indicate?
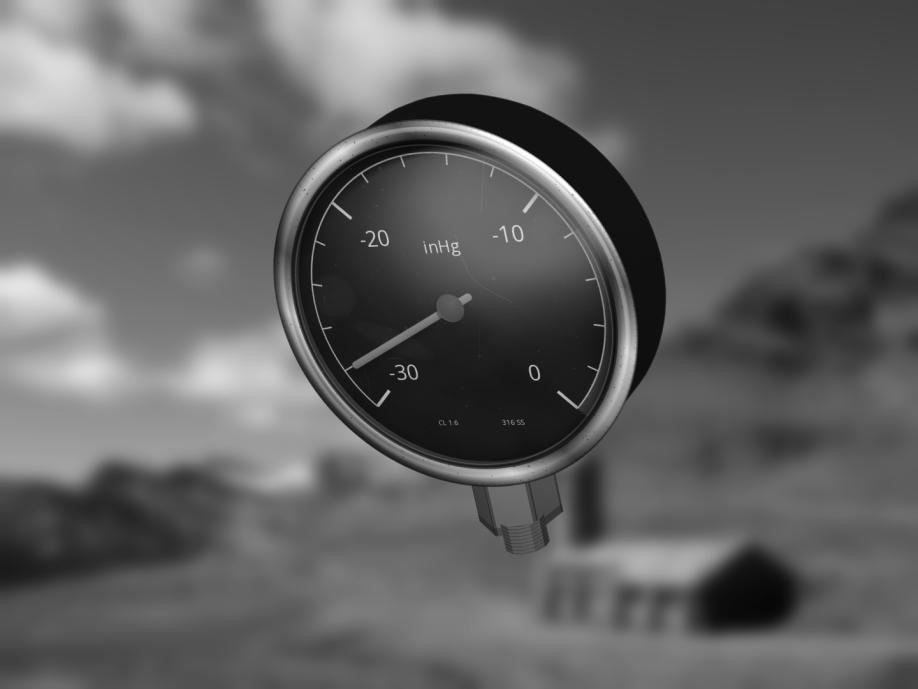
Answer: -28 inHg
